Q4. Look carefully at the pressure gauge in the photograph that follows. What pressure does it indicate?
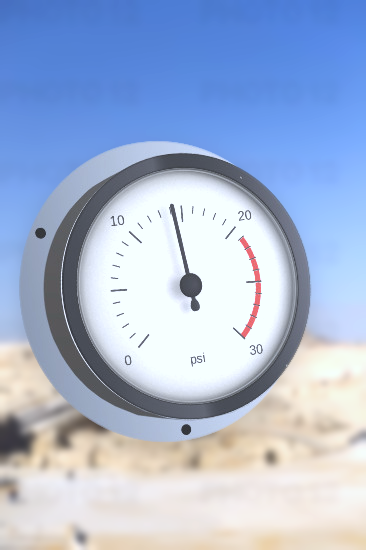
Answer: 14 psi
